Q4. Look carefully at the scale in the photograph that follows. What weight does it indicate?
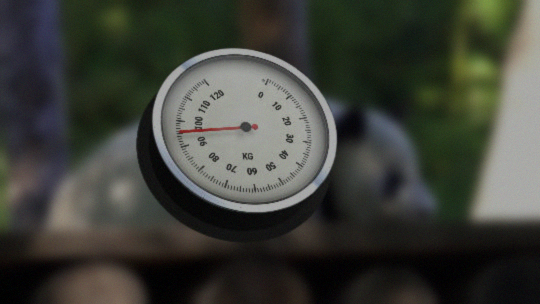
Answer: 95 kg
